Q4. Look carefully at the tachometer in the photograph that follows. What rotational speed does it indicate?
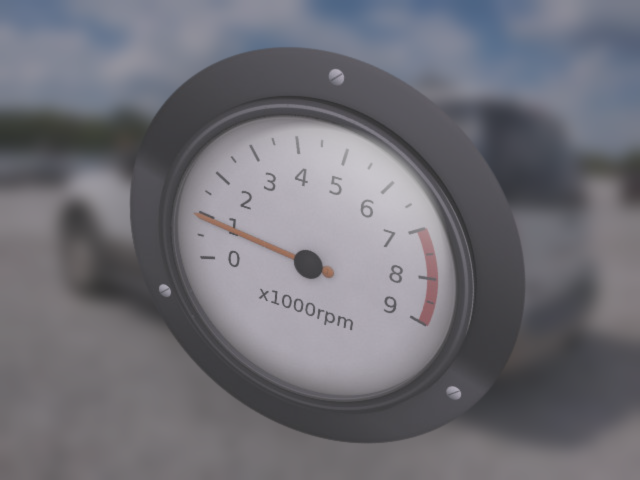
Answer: 1000 rpm
